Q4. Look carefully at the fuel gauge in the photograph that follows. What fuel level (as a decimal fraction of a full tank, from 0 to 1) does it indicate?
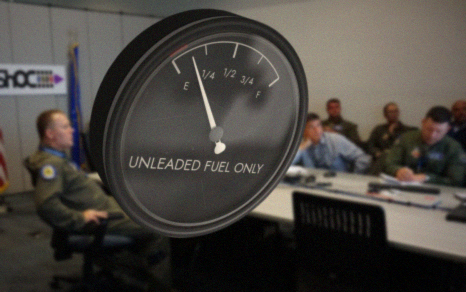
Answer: 0.125
